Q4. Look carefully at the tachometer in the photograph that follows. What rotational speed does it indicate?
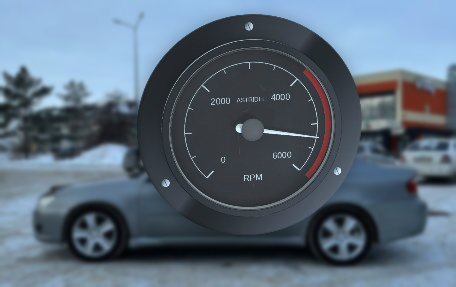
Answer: 5250 rpm
